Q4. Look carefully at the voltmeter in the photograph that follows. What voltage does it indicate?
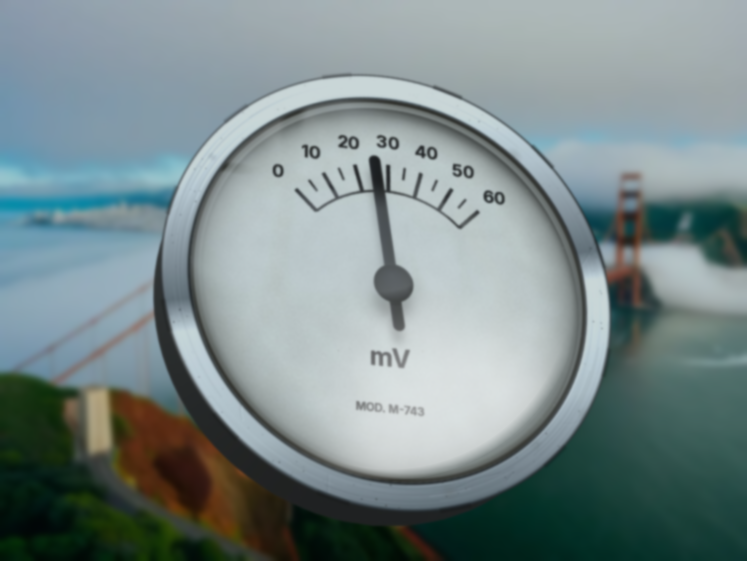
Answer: 25 mV
